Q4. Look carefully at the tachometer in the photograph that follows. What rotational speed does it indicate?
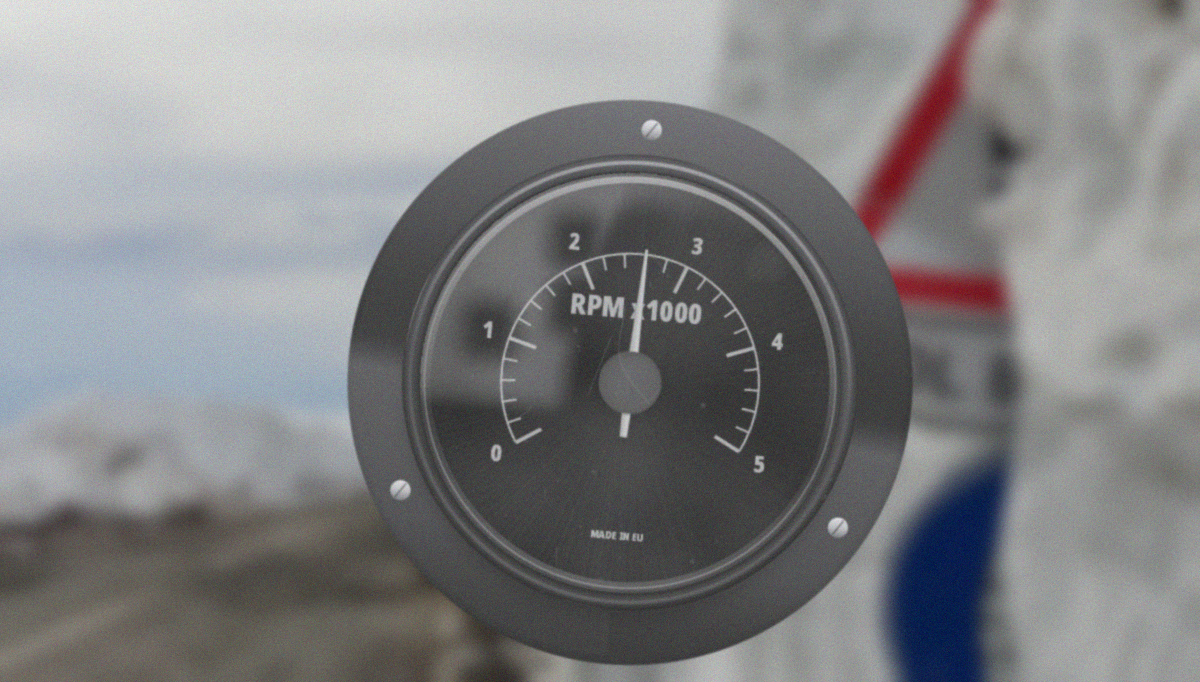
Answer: 2600 rpm
